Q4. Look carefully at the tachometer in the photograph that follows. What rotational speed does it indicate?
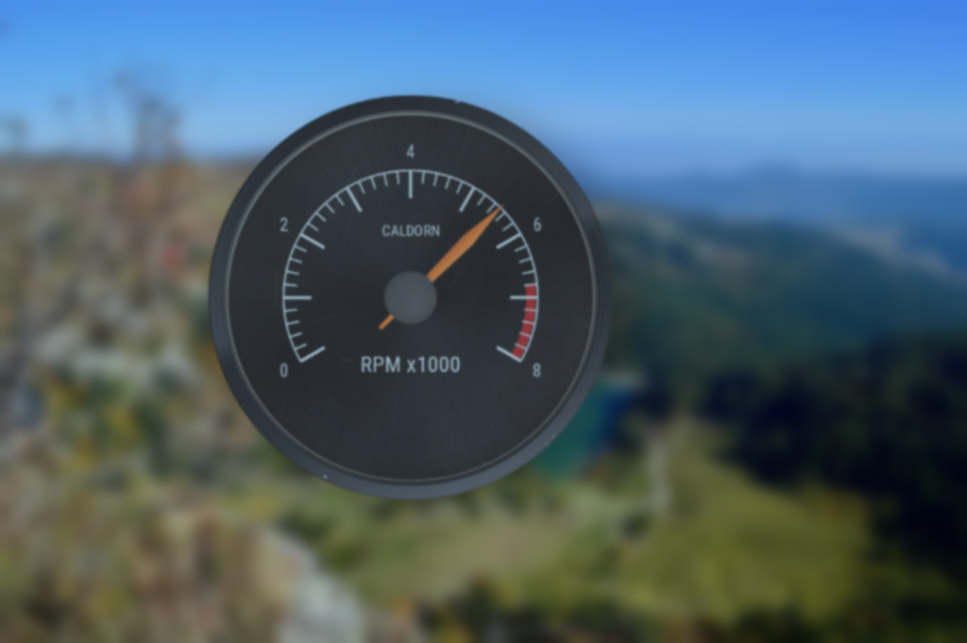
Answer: 5500 rpm
